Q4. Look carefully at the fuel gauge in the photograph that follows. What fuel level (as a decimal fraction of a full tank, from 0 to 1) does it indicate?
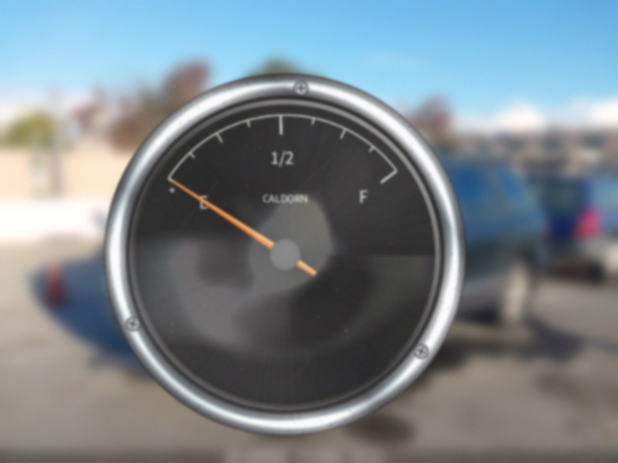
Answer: 0
